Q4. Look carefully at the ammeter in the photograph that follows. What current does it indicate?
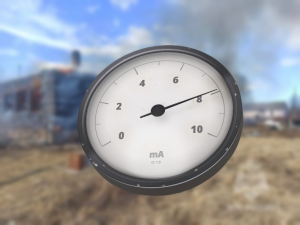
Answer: 8 mA
